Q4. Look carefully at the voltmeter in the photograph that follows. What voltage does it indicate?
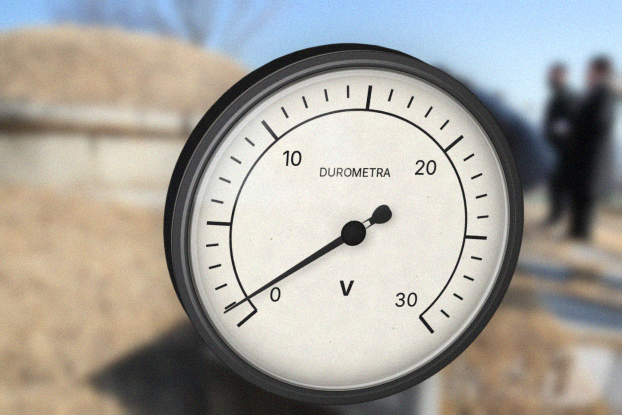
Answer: 1 V
